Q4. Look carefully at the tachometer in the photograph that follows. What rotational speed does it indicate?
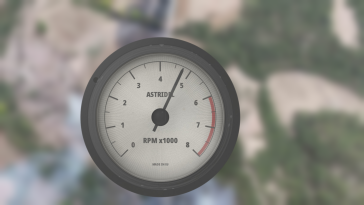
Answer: 4750 rpm
